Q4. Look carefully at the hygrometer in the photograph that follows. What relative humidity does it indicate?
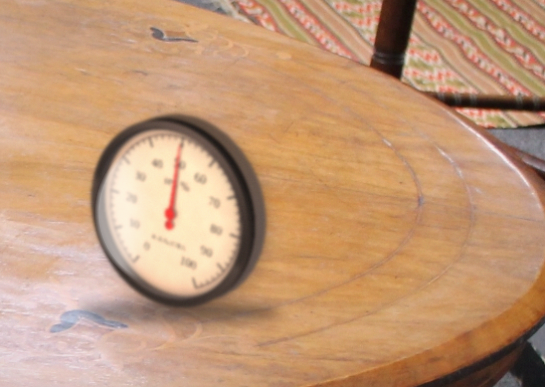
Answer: 50 %
